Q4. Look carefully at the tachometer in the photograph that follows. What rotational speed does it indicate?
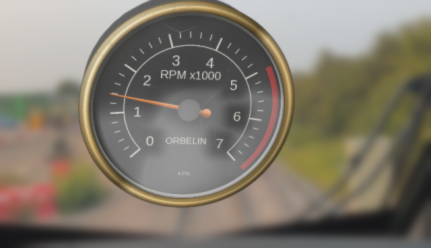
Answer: 1400 rpm
